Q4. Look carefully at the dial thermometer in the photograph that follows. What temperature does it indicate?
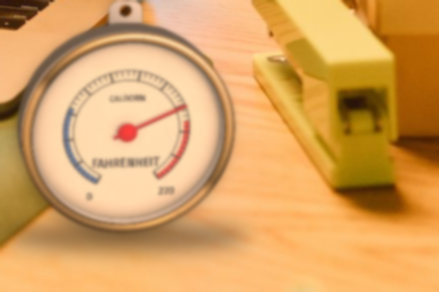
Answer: 160 °F
